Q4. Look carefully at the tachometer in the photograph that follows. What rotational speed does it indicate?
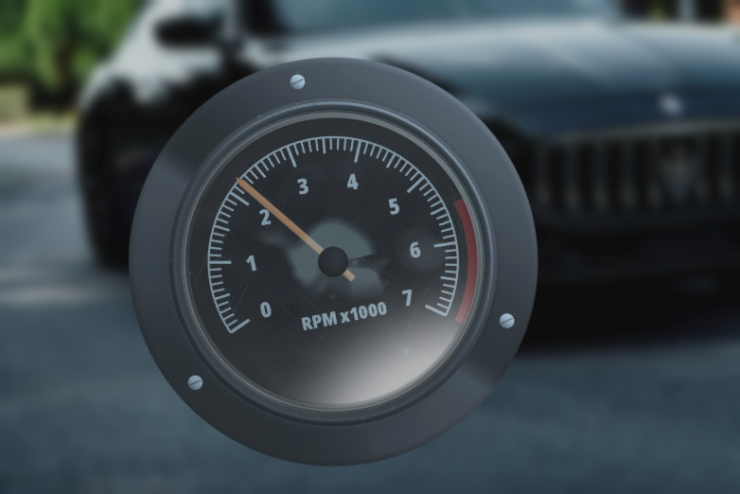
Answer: 2200 rpm
